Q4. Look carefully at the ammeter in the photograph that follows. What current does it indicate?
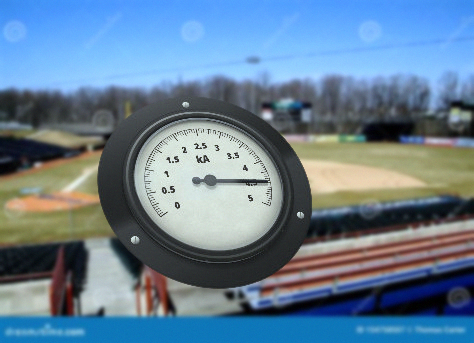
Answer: 4.5 kA
